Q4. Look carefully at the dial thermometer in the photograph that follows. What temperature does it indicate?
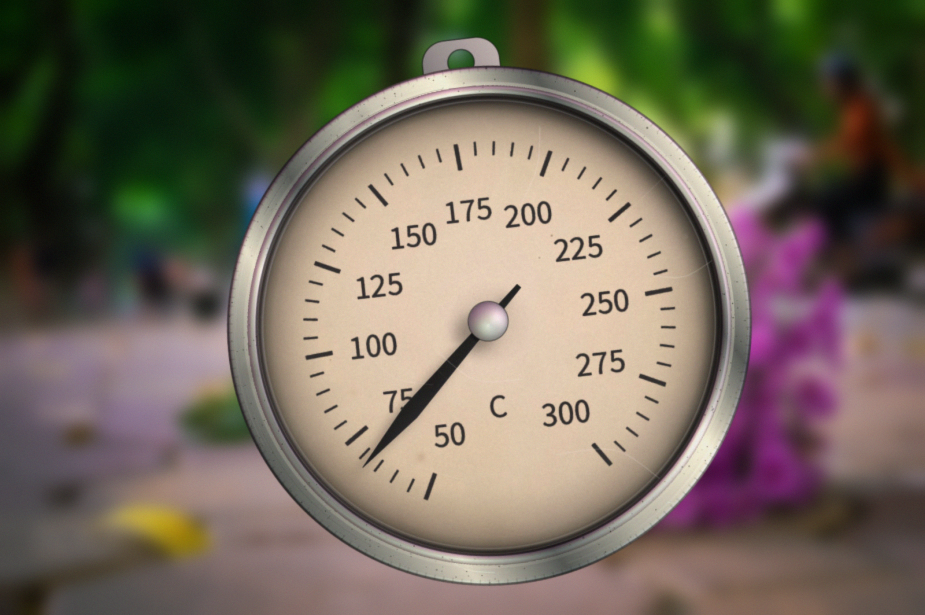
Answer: 67.5 °C
